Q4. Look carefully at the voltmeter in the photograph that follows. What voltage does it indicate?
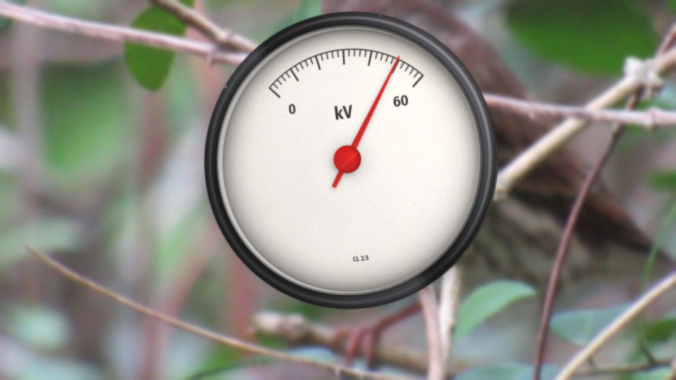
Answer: 50 kV
